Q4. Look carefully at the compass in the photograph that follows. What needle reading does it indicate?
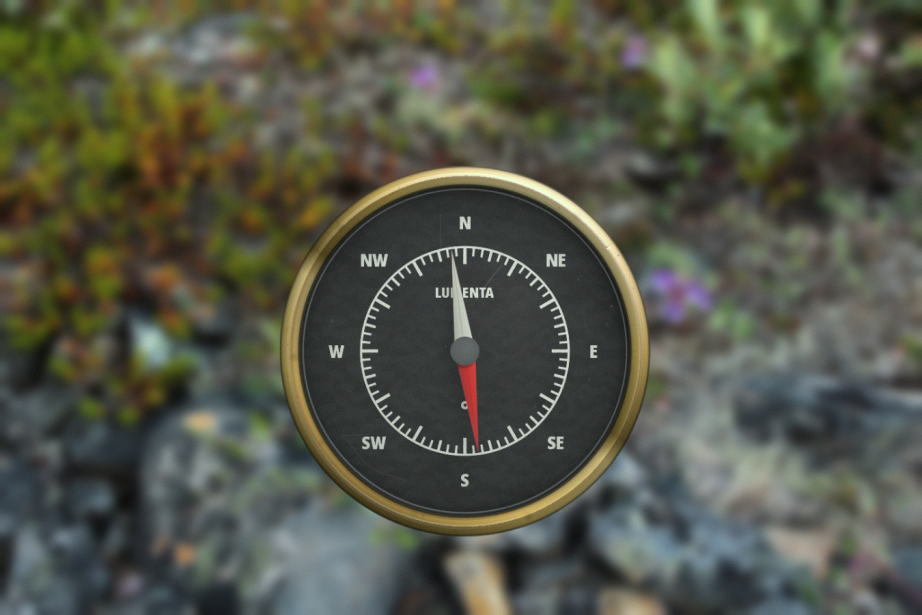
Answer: 172.5 °
